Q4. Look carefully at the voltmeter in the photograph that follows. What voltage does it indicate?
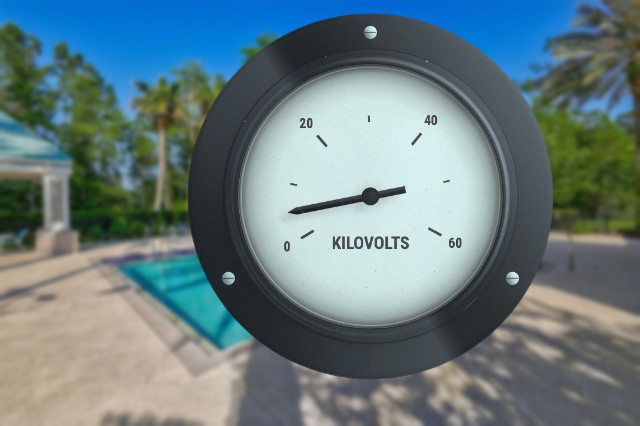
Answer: 5 kV
